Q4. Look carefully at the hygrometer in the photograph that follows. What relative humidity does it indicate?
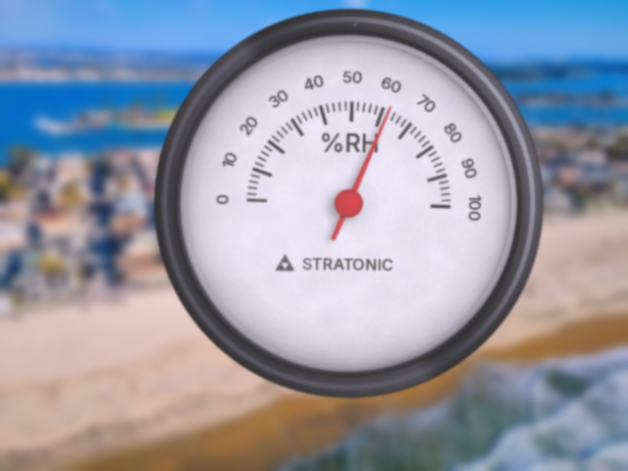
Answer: 62 %
